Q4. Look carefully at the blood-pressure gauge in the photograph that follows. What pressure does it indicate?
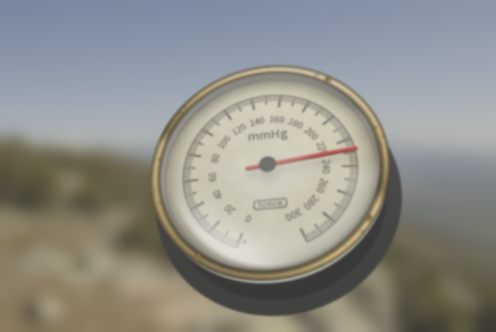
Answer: 230 mmHg
